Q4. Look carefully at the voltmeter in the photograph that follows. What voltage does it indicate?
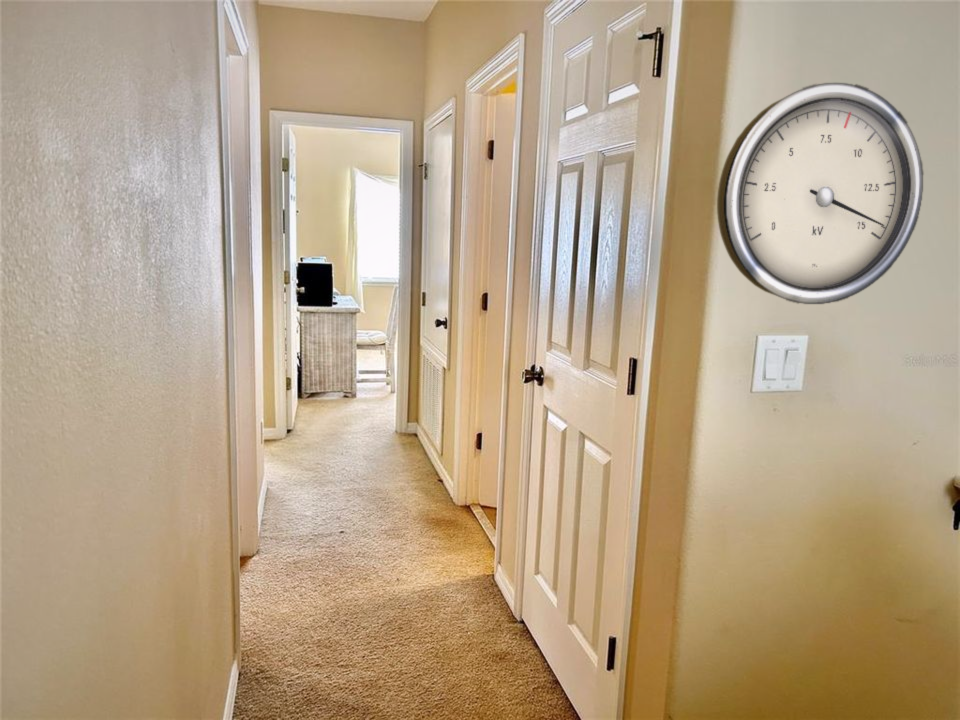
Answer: 14.5 kV
